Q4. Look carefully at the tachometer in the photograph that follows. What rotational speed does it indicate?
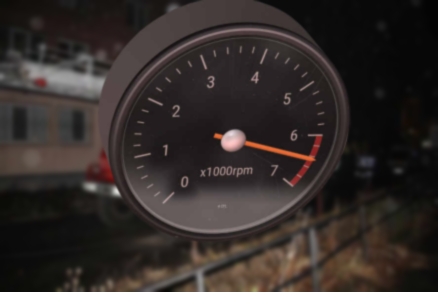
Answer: 6400 rpm
